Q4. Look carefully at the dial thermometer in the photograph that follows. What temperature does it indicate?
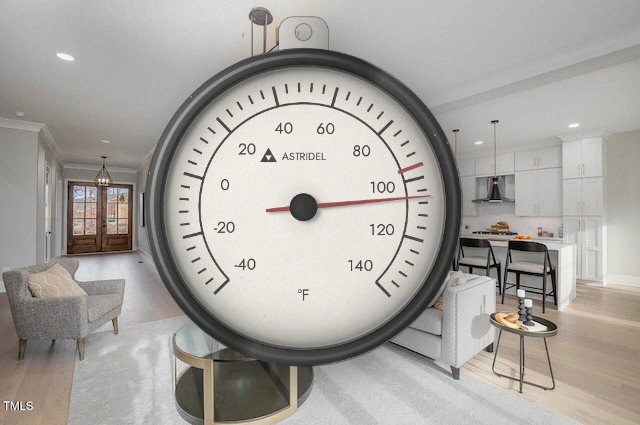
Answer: 106 °F
